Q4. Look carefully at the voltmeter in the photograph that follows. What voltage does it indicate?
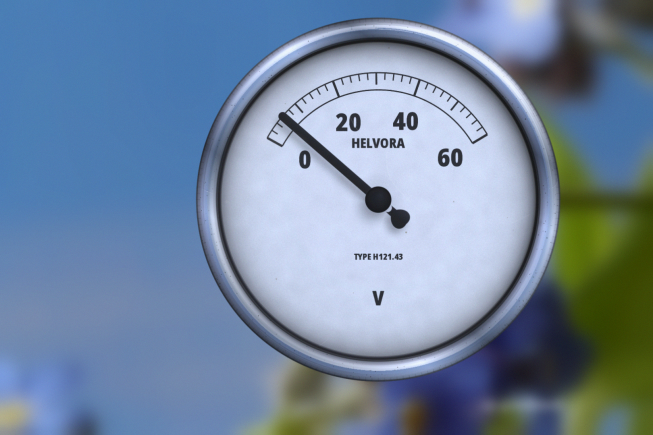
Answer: 6 V
